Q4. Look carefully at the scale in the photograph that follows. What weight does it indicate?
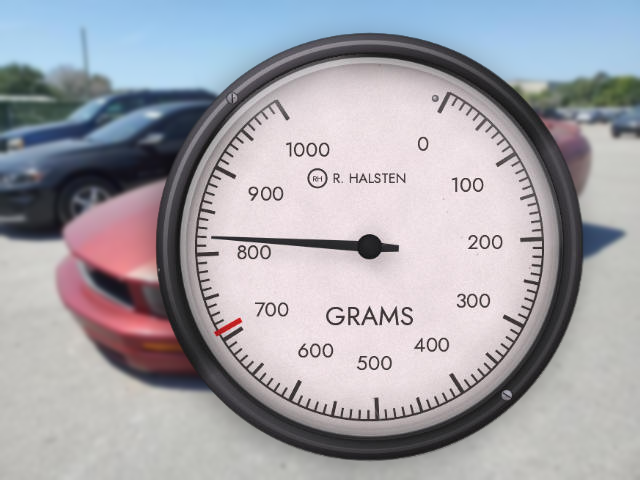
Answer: 820 g
